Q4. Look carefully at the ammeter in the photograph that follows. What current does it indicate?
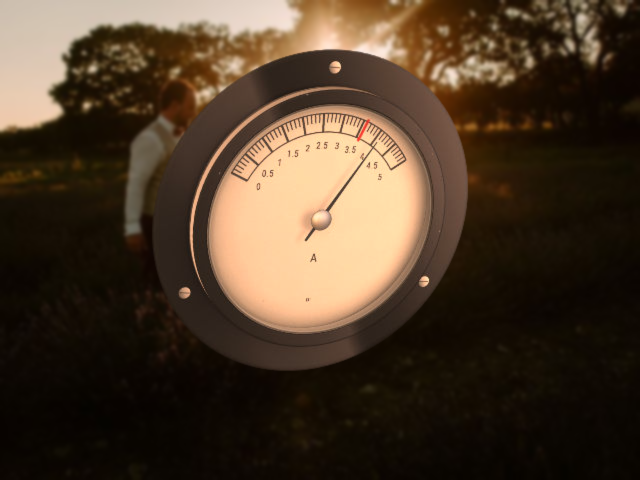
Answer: 4 A
